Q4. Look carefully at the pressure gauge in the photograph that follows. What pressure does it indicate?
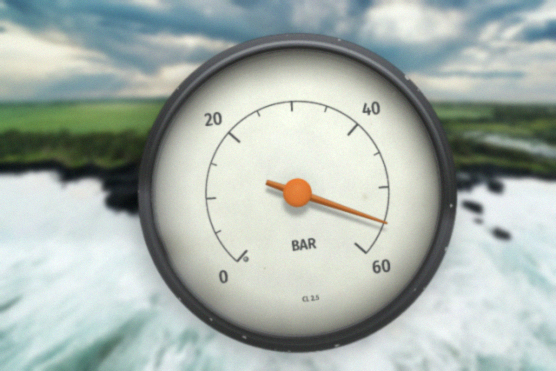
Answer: 55 bar
